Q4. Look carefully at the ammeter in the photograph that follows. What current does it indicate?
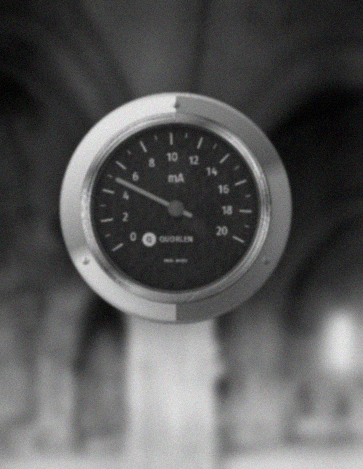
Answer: 5 mA
